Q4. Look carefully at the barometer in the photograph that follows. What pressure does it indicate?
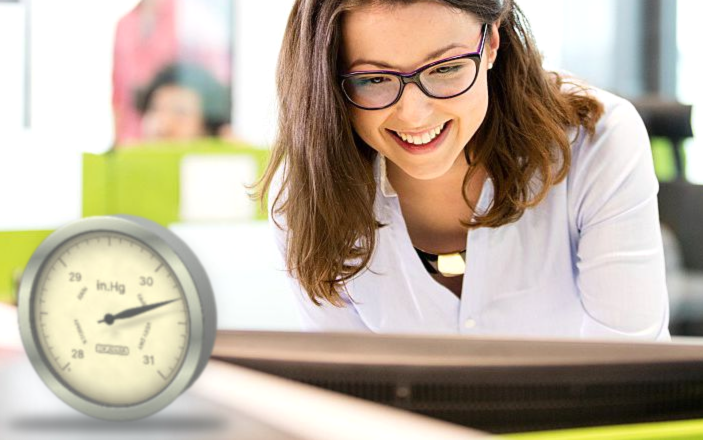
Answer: 30.3 inHg
